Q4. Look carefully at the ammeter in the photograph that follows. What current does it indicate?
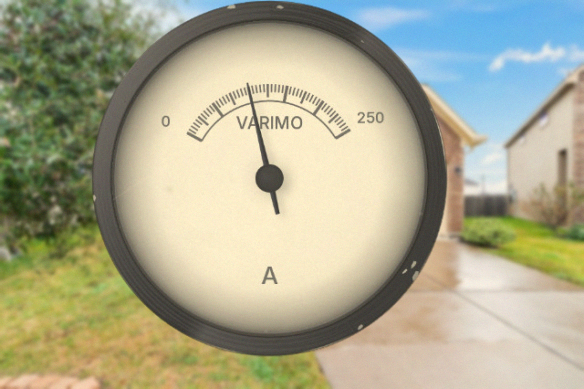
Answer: 100 A
